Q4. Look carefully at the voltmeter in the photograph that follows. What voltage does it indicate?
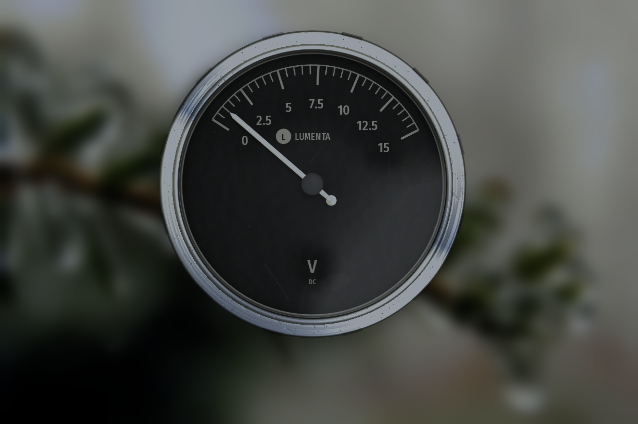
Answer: 1 V
